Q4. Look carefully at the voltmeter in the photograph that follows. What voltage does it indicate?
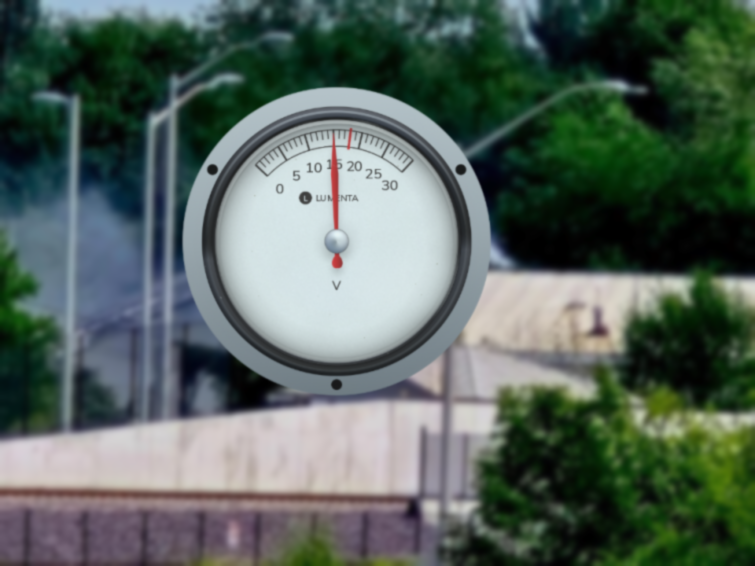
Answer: 15 V
